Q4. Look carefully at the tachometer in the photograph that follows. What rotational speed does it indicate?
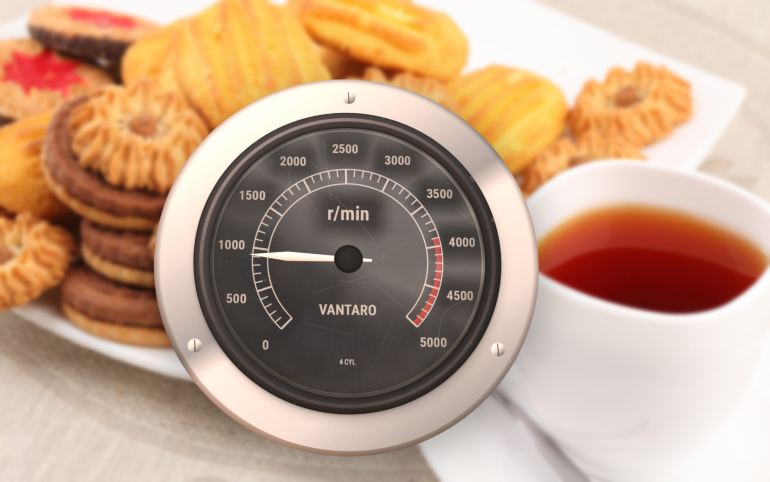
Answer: 900 rpm
